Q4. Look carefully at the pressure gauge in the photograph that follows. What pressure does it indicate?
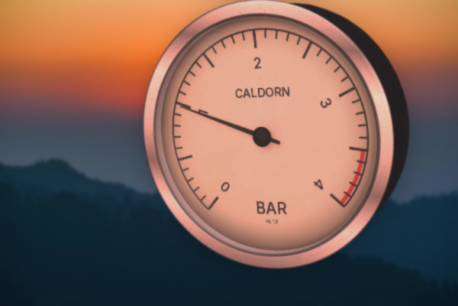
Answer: 1 bar
